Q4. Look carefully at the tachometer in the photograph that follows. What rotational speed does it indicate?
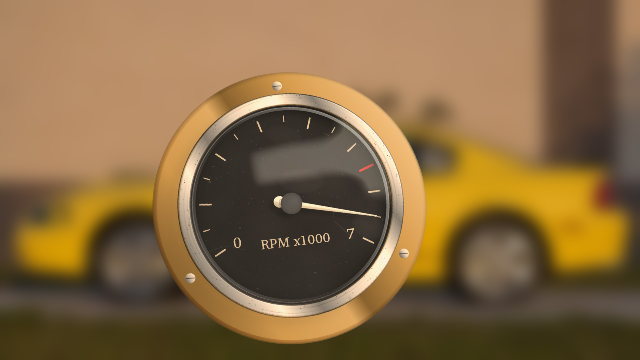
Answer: 6500 rpm
